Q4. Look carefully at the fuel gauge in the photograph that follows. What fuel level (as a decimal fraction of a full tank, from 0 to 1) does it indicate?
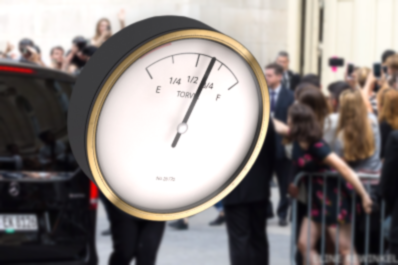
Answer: 0.625
